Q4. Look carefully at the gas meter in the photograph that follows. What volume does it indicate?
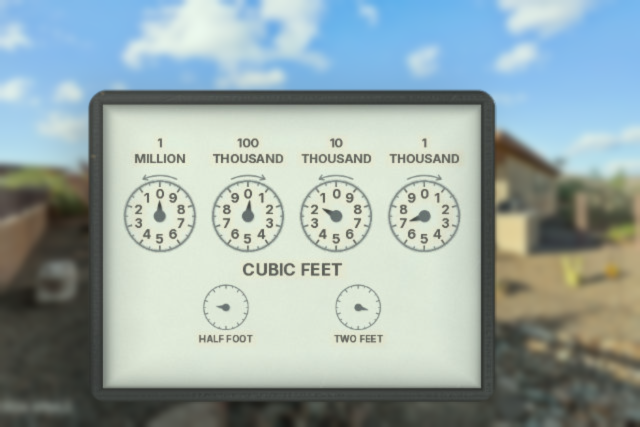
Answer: 1700 ft³
